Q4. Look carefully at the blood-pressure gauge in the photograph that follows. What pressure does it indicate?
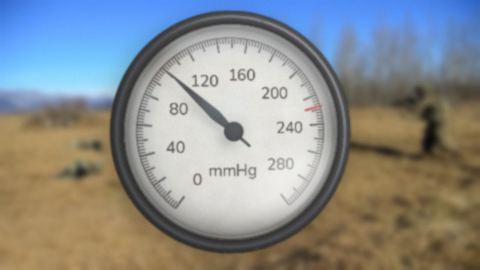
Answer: 100 mmHg
